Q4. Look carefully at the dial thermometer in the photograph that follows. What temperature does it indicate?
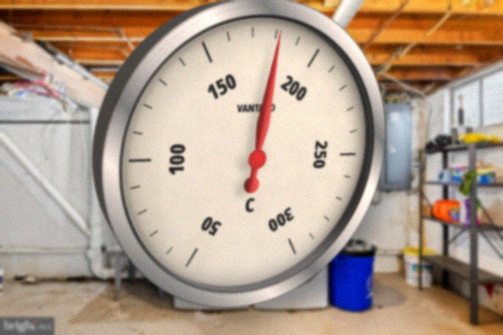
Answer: 180 °C
